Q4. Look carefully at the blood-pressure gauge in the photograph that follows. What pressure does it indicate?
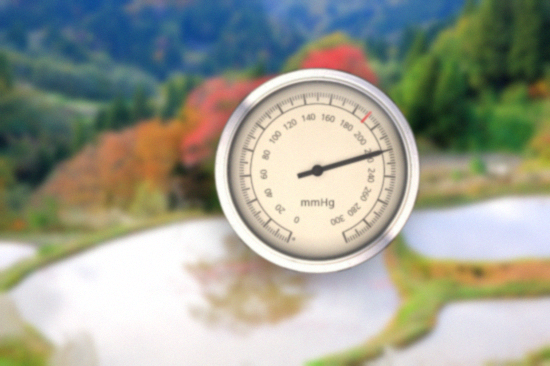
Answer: 220 mmHg
